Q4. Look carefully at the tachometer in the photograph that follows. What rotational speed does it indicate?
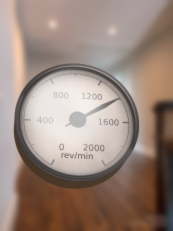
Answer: 1400 rpm
